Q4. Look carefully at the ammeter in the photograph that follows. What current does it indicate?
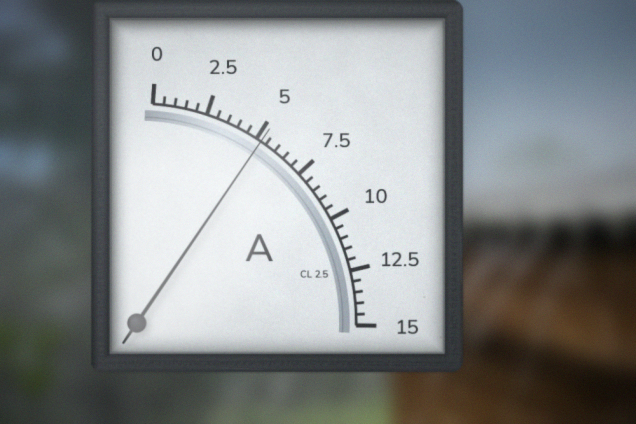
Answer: 5.25 A
